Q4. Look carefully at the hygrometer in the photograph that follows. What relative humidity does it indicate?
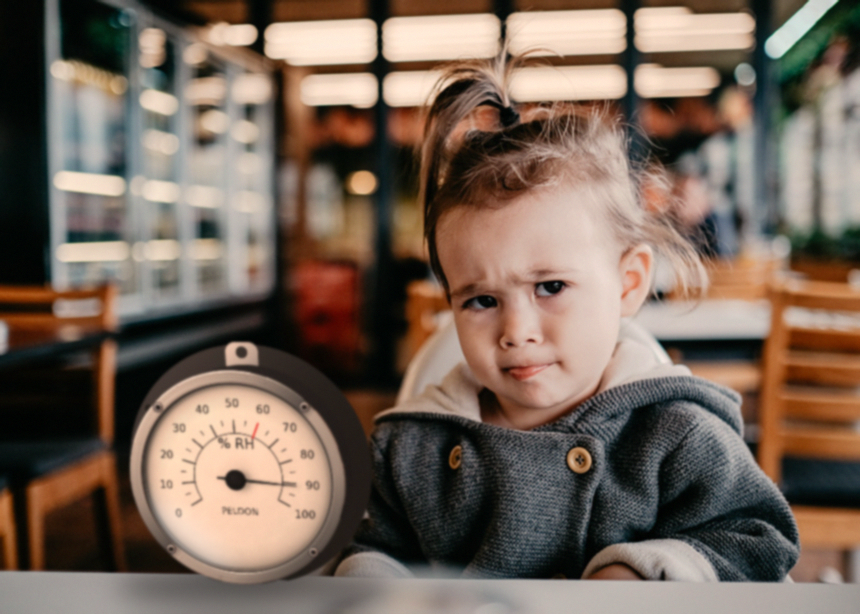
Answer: 90 %
